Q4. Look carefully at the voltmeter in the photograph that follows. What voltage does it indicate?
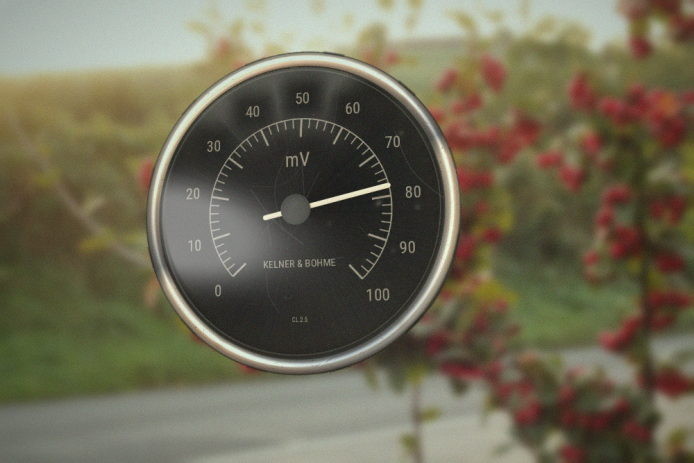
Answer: 78 mV
